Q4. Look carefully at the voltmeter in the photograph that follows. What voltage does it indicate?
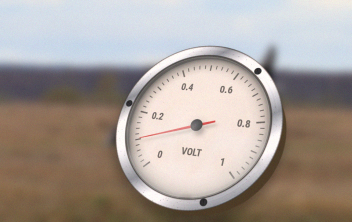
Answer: 0.1 V
